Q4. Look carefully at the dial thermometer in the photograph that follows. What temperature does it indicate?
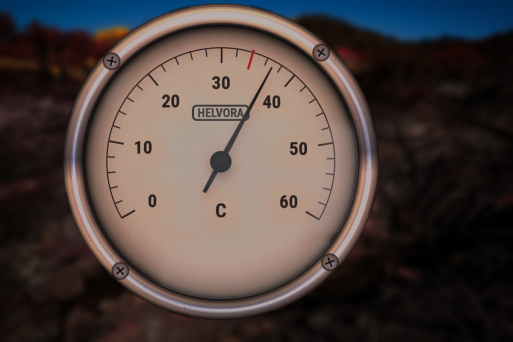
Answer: 37 °C
